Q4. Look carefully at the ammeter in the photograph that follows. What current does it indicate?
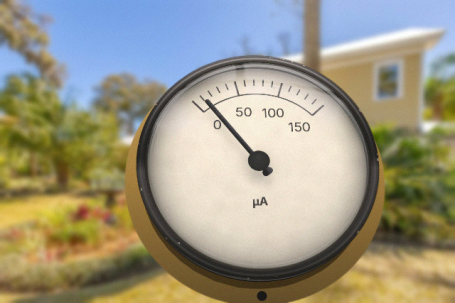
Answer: 10 µA
